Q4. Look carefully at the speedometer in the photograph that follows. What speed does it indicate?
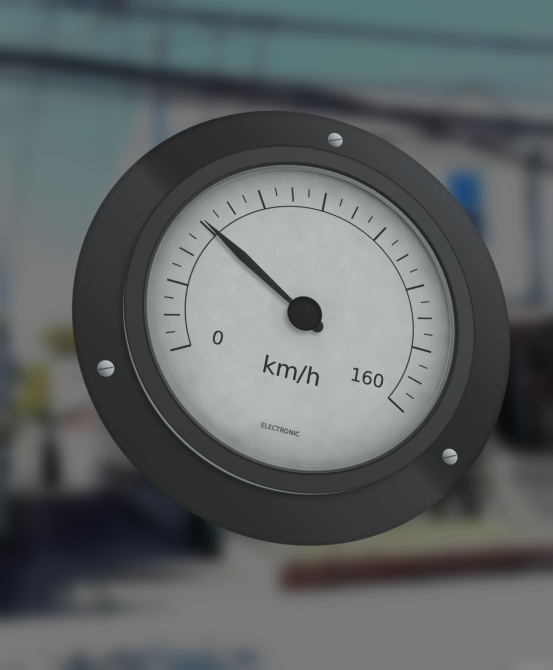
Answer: 40 km/h
